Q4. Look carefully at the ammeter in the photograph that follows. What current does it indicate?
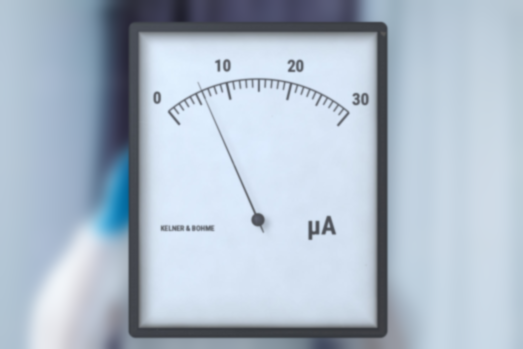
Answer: 6 µA
